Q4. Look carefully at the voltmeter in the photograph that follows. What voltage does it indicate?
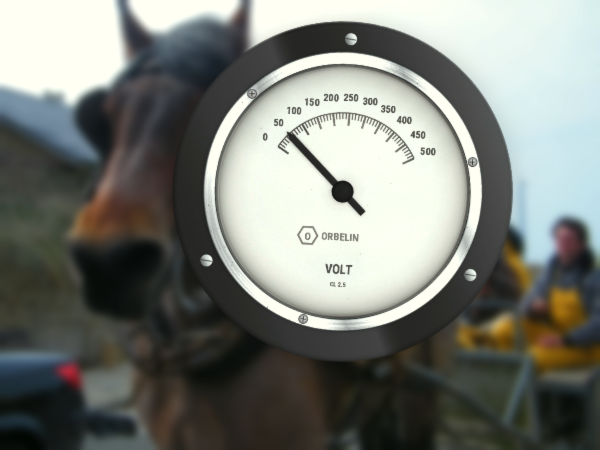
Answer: 50 V
